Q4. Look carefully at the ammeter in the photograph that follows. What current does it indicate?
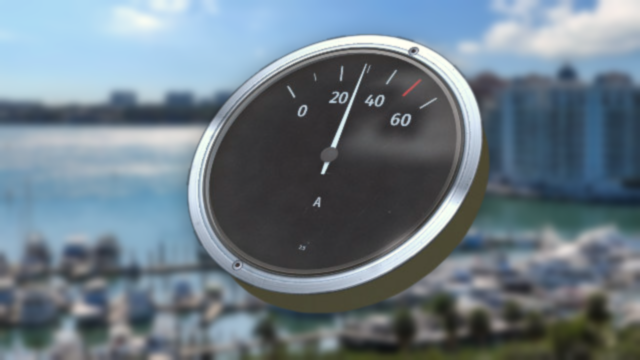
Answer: 30 A
